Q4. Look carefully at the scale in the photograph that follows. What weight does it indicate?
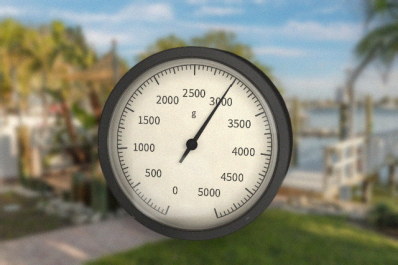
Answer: 3000 g
